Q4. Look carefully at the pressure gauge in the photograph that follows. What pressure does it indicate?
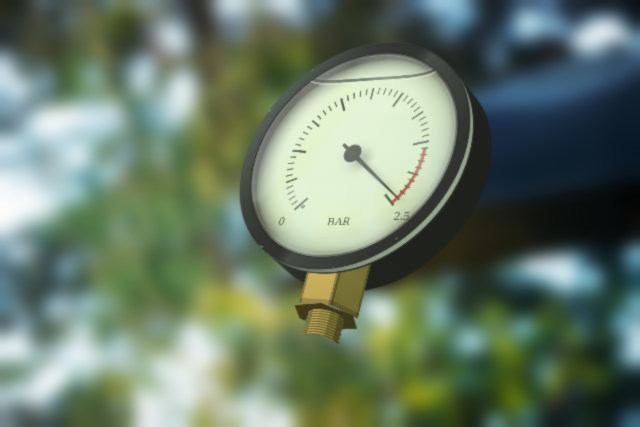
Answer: 2.45 bar
